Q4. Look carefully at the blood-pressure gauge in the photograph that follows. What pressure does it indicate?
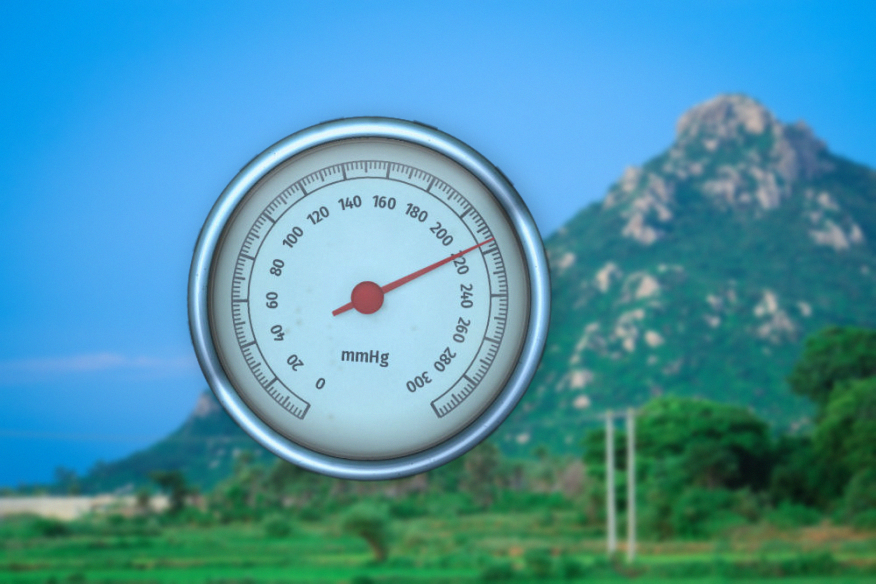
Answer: 216 mmHg
